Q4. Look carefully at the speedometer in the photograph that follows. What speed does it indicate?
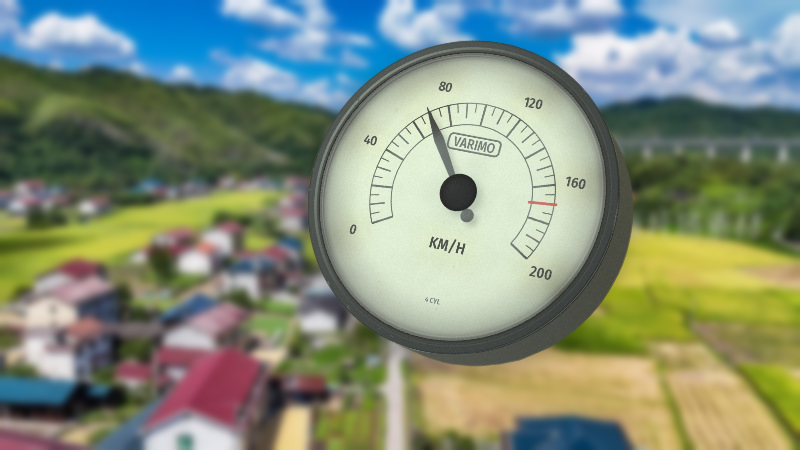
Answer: 70 km/h
